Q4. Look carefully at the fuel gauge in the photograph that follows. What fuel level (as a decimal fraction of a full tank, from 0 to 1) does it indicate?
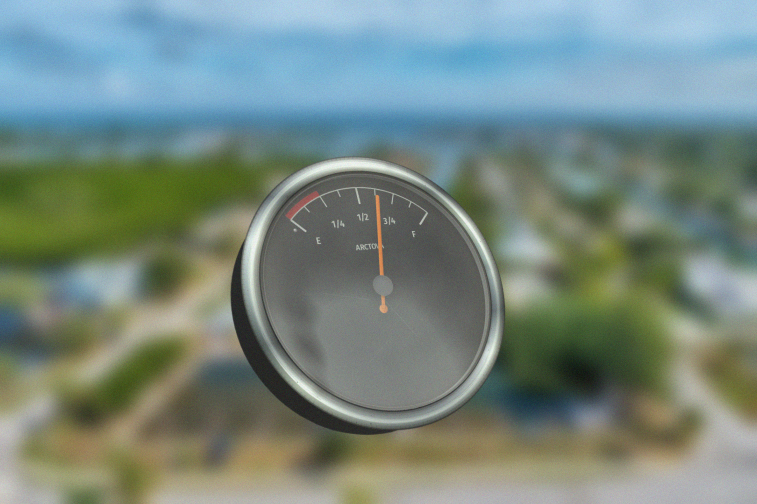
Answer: 0.625
